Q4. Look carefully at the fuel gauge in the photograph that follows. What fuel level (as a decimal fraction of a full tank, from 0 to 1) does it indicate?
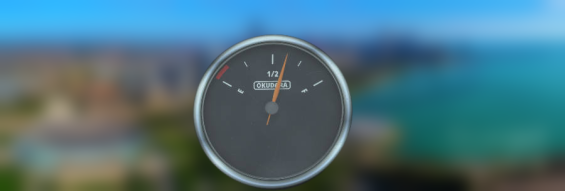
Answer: 0.625
